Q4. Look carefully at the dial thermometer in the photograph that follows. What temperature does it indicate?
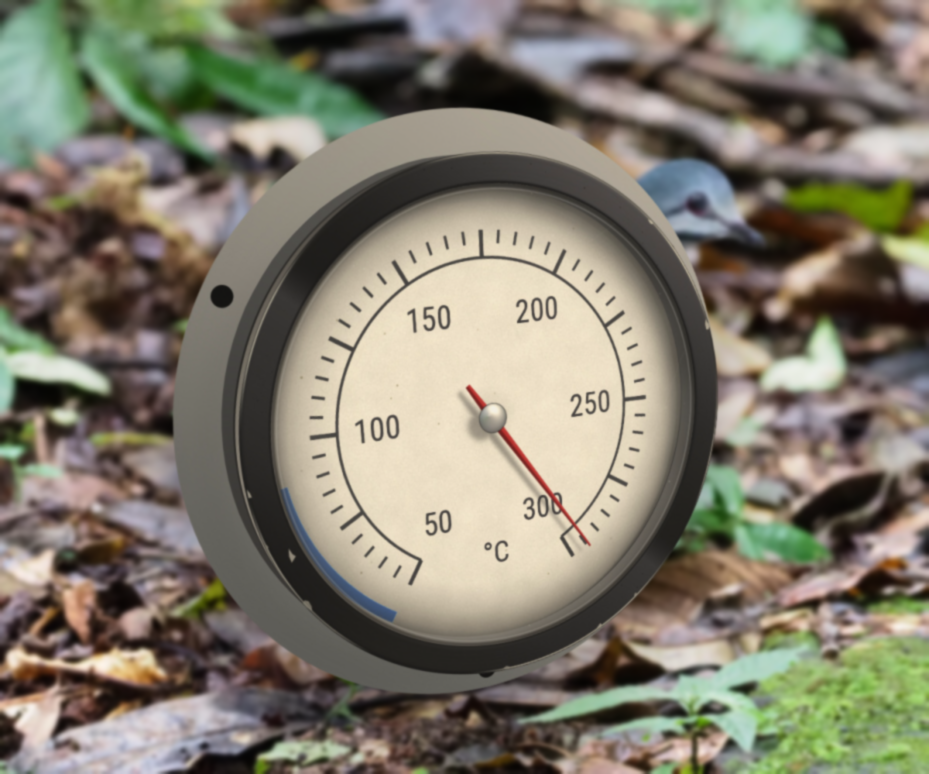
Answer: 295 °C
